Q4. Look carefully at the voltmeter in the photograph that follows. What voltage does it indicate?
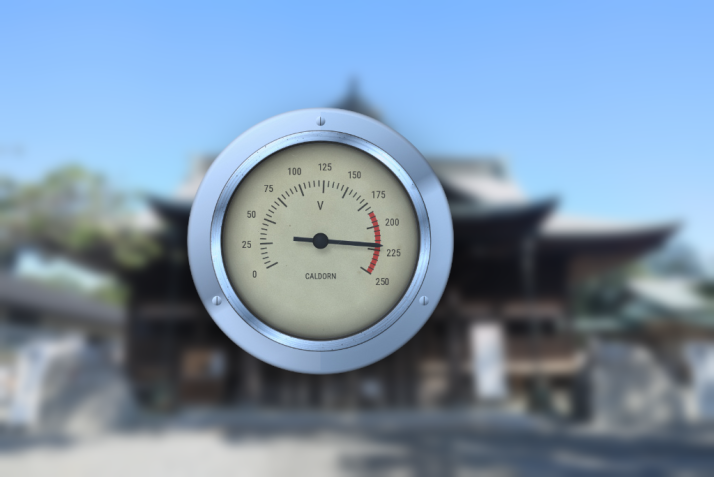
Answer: 220 V
